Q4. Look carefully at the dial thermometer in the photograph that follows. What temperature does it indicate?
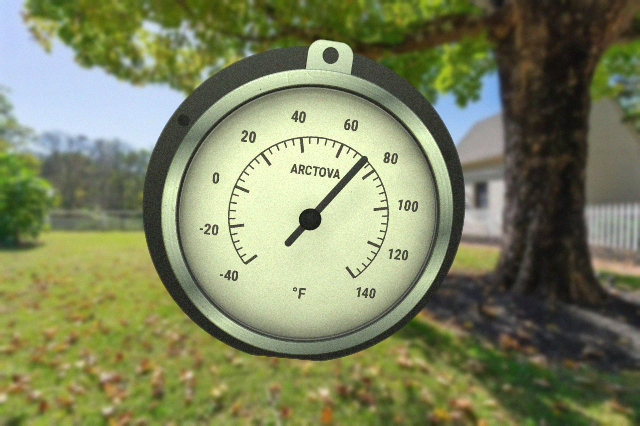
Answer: 72 °F
